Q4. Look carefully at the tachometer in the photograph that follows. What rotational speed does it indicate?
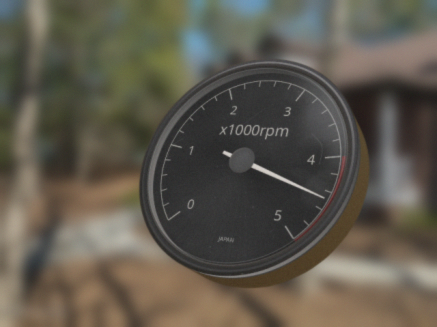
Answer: 4500 rpm
